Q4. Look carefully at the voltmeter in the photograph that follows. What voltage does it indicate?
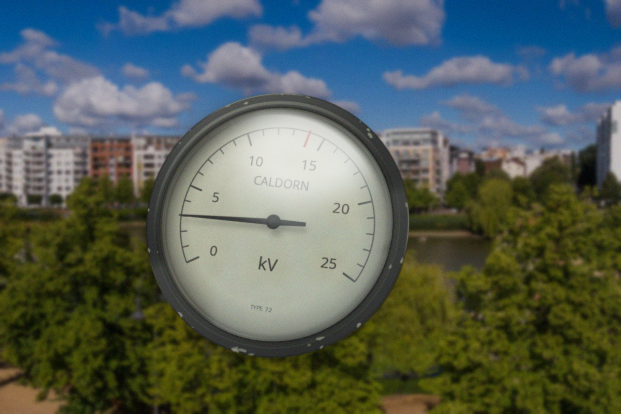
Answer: 3 kV
